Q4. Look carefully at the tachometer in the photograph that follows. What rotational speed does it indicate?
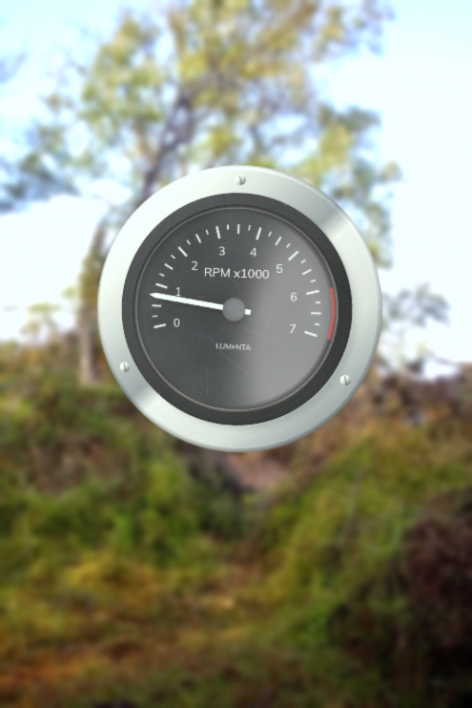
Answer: 750 rpm
